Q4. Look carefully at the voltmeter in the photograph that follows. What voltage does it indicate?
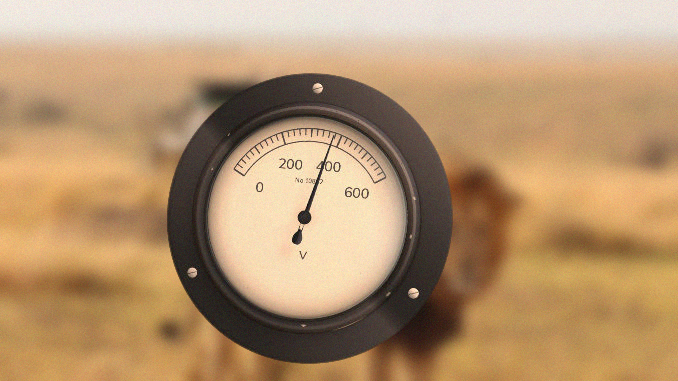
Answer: 380 V
